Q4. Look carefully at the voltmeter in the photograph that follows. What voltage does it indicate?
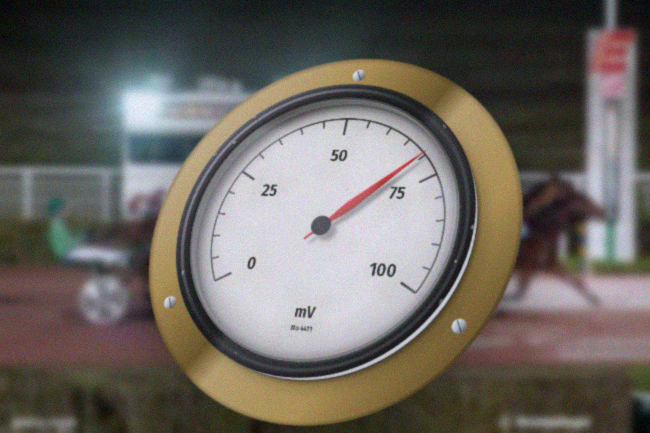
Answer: 70 mV
